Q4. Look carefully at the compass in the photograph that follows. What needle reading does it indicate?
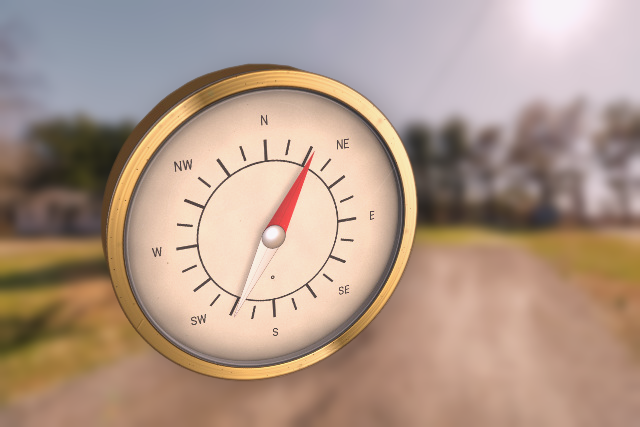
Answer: 30 °
